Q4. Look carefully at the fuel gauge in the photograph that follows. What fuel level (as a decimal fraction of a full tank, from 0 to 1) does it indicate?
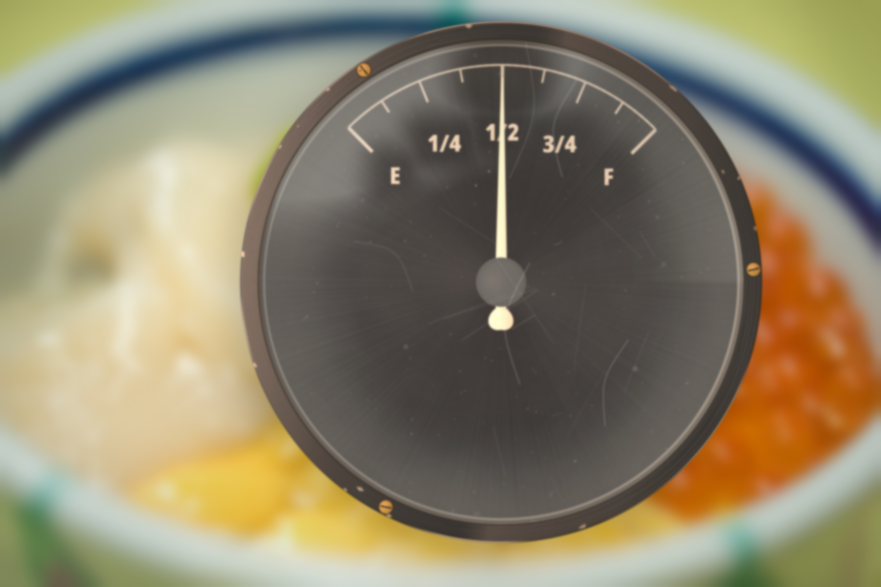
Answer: 0.5
